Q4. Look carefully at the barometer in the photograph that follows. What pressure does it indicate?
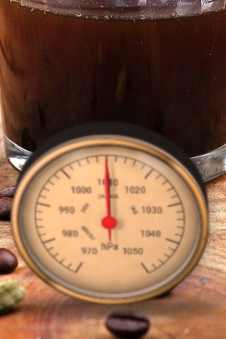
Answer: 1010 hPa
